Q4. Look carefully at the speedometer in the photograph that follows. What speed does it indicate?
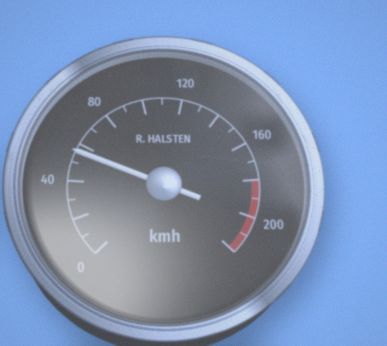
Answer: 55 km/h
